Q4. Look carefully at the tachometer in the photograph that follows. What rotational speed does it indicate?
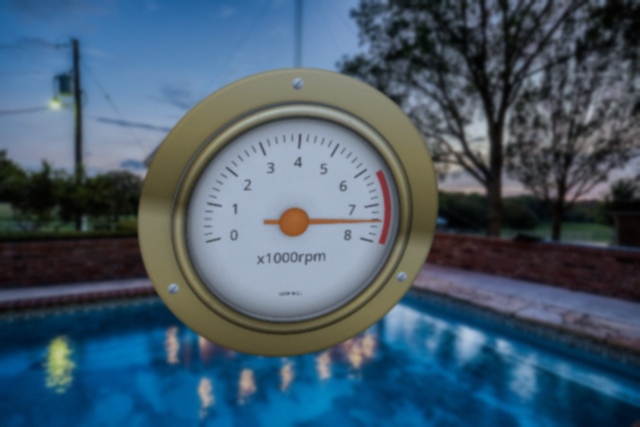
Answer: 7400 rpm
